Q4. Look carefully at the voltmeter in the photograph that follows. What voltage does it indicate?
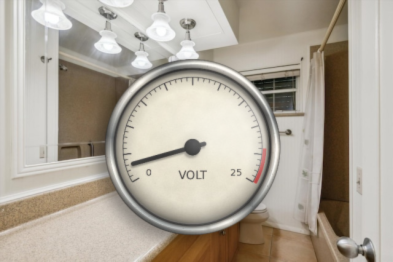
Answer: 1.5 V
